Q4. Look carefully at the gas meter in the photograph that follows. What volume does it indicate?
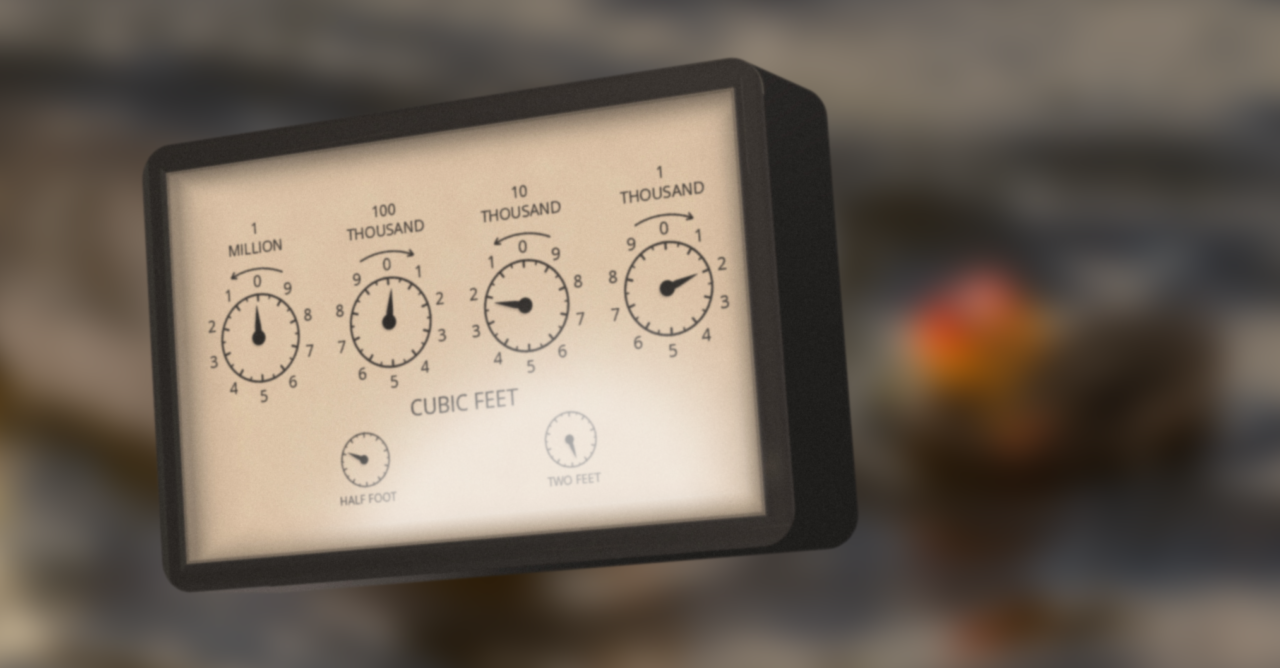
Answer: 2200 ft³
